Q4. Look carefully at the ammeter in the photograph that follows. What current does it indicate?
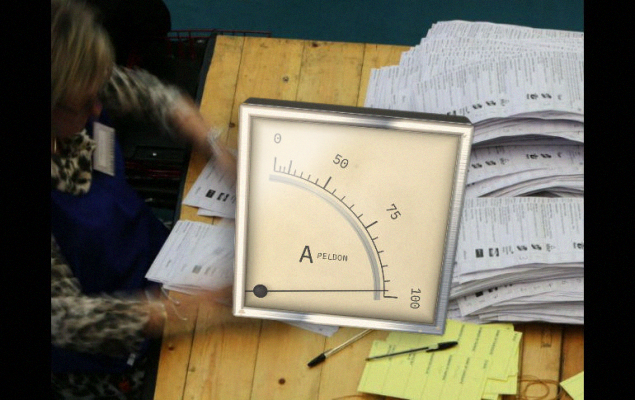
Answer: 97.5 A
